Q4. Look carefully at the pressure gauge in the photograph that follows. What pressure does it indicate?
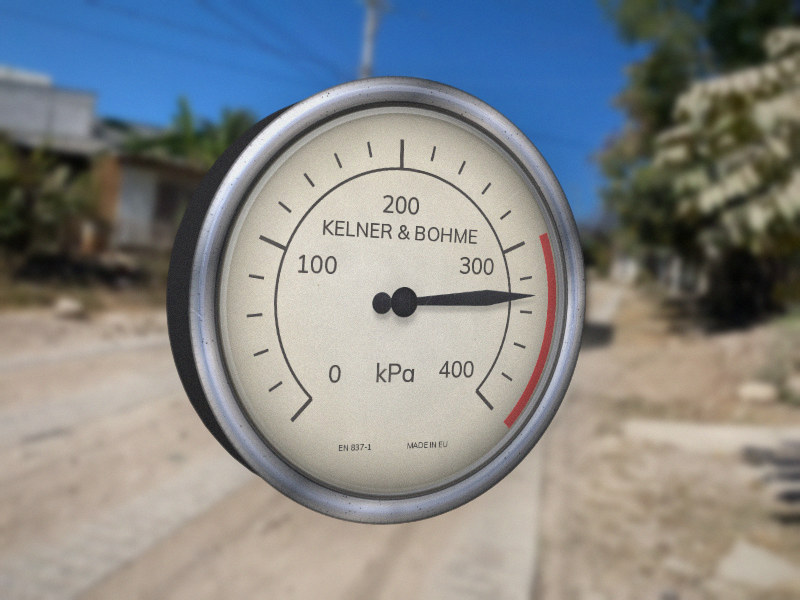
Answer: 330 kPa
